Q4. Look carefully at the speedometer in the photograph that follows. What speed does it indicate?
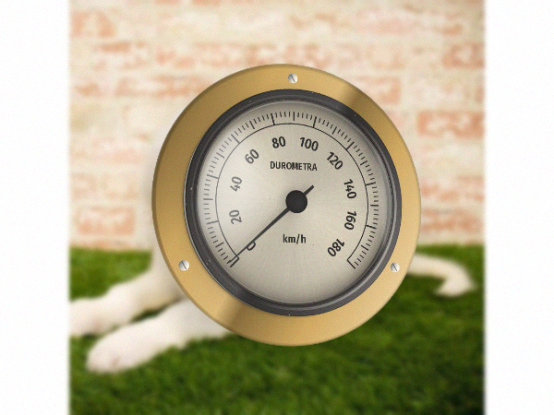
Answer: 2 km/h
